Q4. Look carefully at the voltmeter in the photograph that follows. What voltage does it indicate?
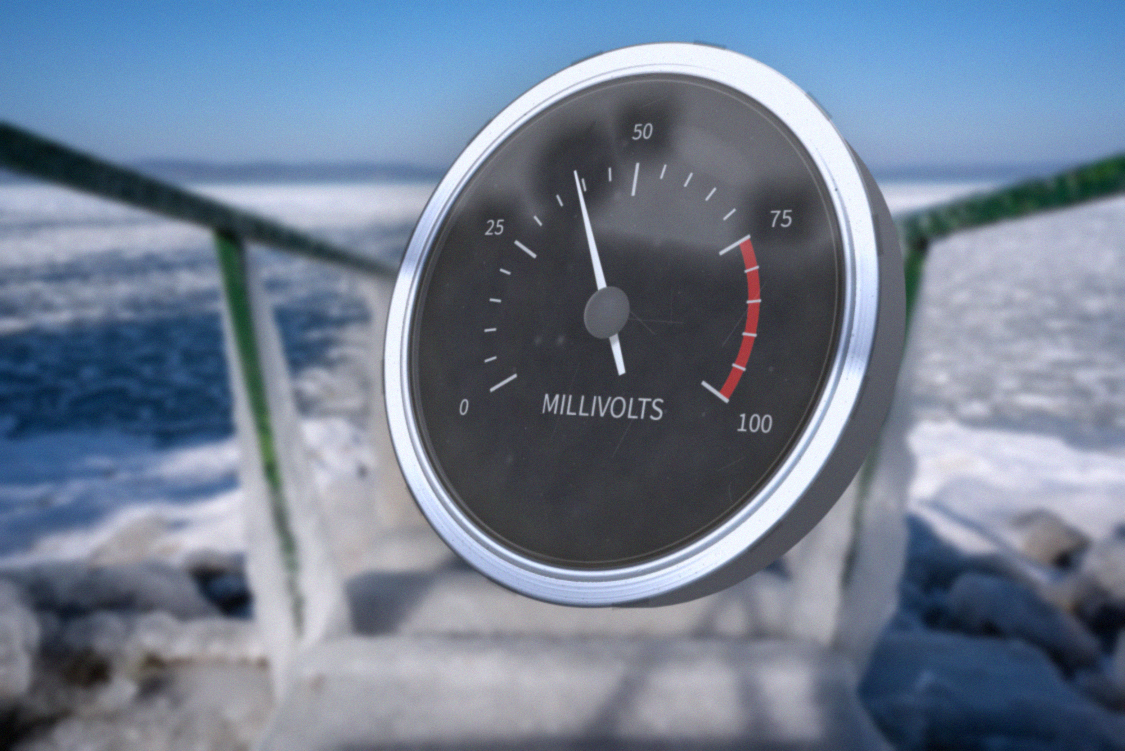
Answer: 40 mV
